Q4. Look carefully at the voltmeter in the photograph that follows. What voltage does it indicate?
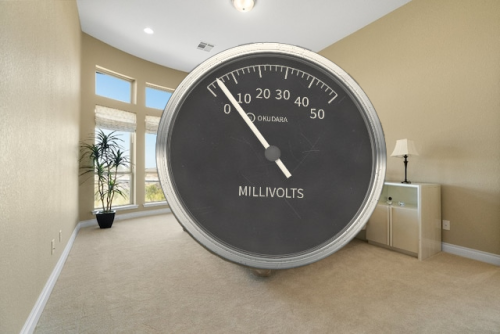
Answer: 4 mV
